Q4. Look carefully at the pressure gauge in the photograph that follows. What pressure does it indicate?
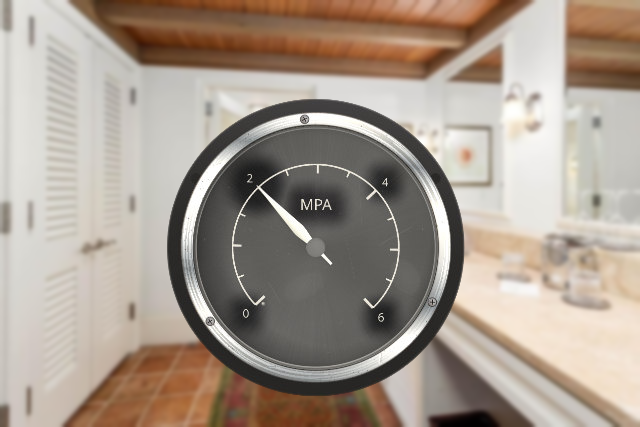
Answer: 2 MPa
